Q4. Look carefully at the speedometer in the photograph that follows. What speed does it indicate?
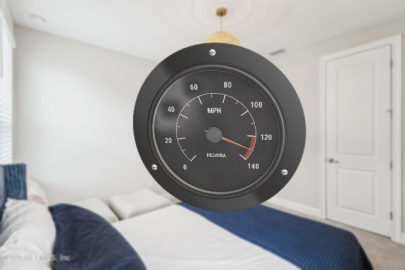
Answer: 130 mph
